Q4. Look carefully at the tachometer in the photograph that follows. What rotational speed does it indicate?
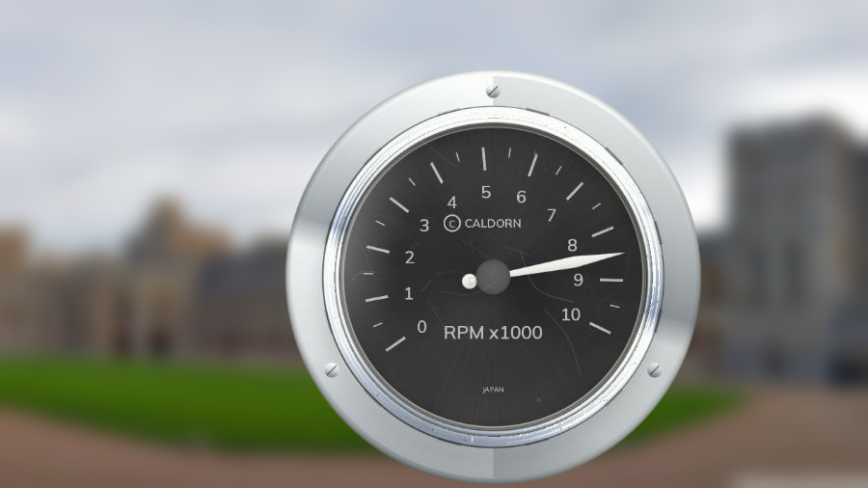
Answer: 8500 rpm
